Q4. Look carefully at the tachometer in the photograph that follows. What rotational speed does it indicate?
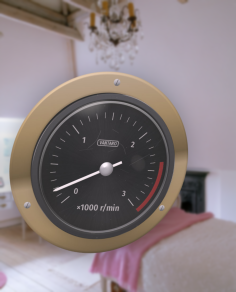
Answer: 200 rpm
